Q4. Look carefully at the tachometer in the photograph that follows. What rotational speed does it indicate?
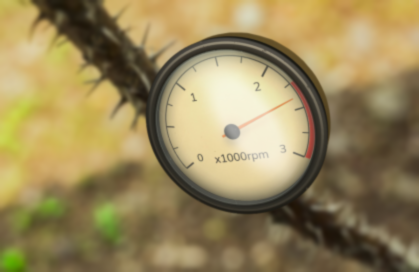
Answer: 2375 rpm
